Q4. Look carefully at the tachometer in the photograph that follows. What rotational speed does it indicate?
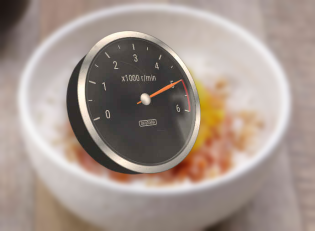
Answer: 5000 rpm
